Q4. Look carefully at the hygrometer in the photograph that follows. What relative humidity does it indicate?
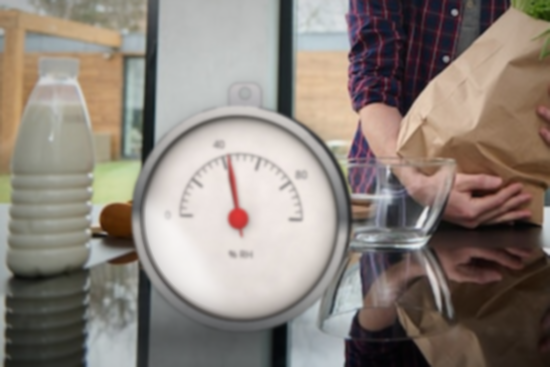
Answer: 44 %
